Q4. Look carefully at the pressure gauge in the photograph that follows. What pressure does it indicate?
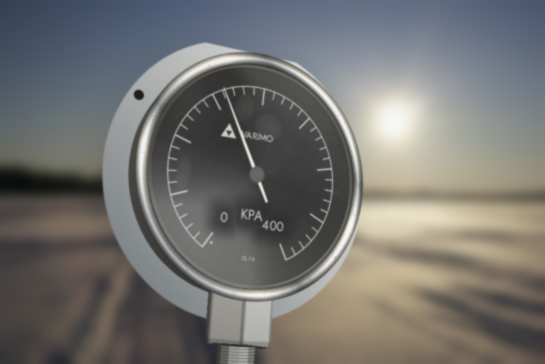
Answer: 160 kPa
